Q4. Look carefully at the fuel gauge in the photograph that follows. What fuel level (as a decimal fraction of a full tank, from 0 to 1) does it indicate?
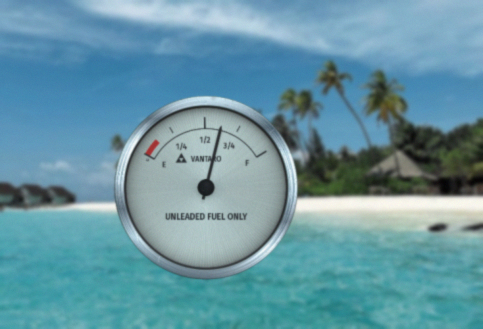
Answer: 0.625
